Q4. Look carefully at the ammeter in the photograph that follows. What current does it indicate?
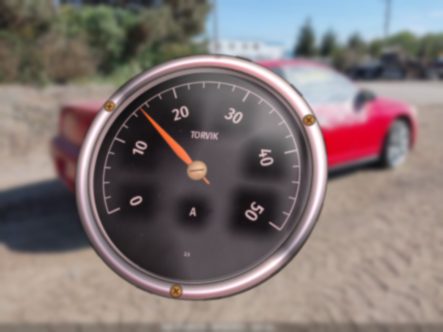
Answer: 15 A
